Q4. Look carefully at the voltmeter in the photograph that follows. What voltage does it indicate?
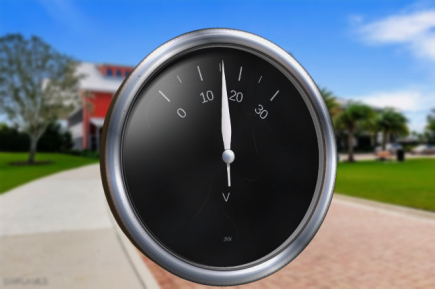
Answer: 15 V
